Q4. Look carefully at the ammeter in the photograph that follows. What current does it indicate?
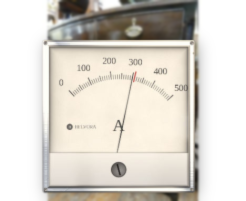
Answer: 300 A
